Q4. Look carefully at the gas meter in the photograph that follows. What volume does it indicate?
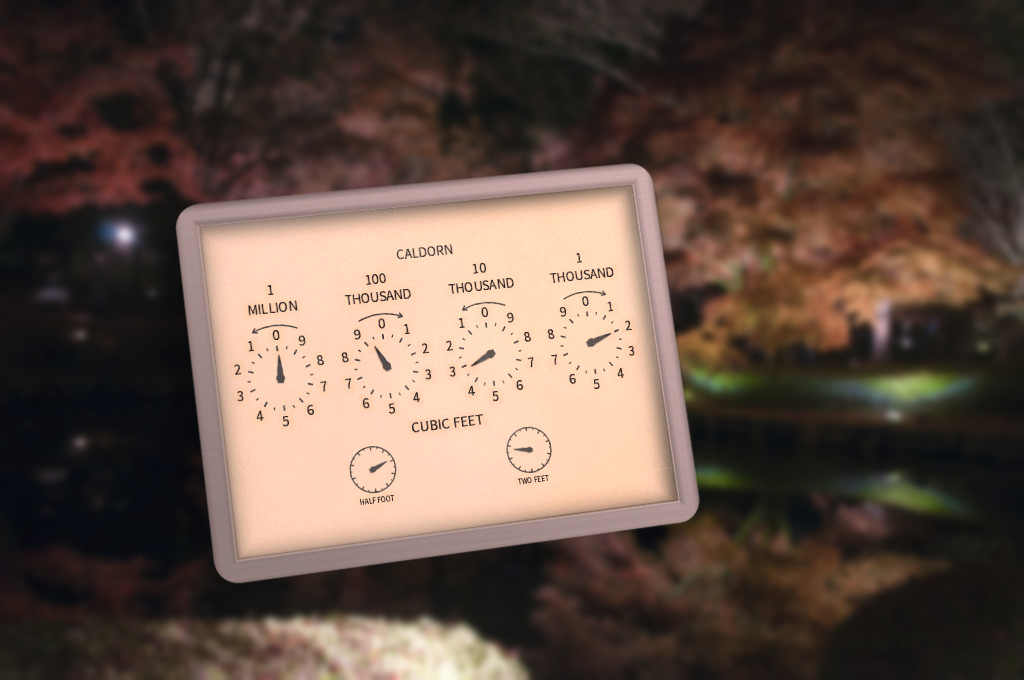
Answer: 993200 ft³
